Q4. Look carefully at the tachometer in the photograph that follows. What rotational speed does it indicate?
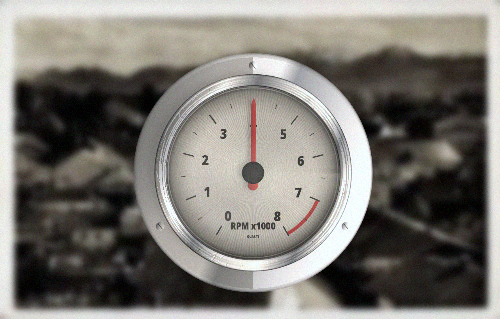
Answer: 4000 rpm
